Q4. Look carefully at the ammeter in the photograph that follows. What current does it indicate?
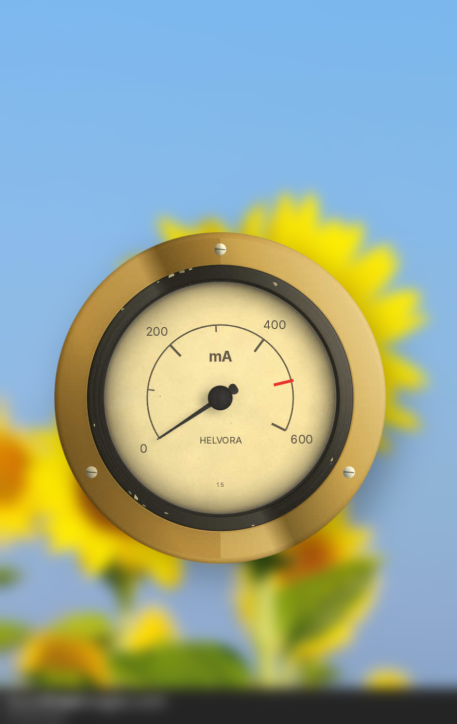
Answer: 0 mA
